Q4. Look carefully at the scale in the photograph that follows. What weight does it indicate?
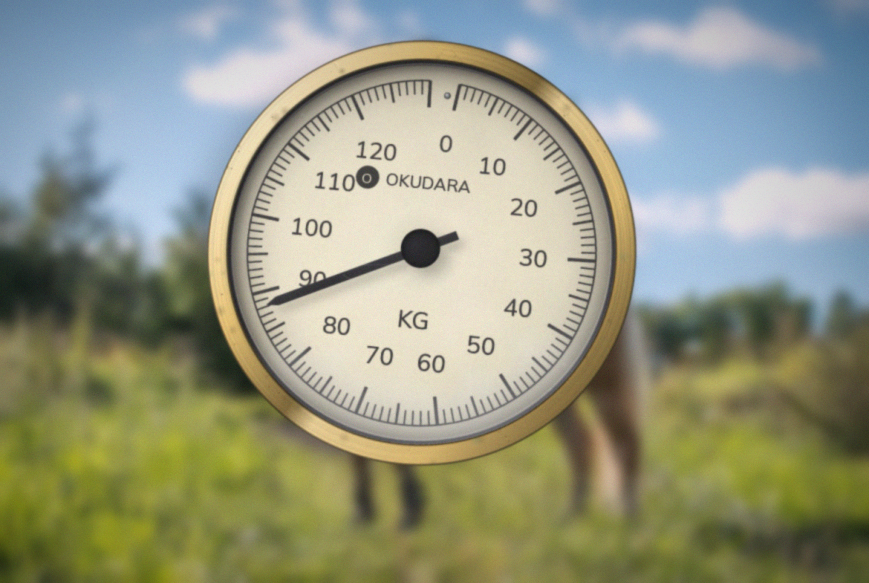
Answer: 88 kg
